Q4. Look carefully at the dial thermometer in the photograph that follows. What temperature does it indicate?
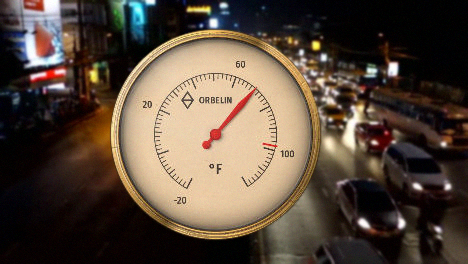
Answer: 70 °F
